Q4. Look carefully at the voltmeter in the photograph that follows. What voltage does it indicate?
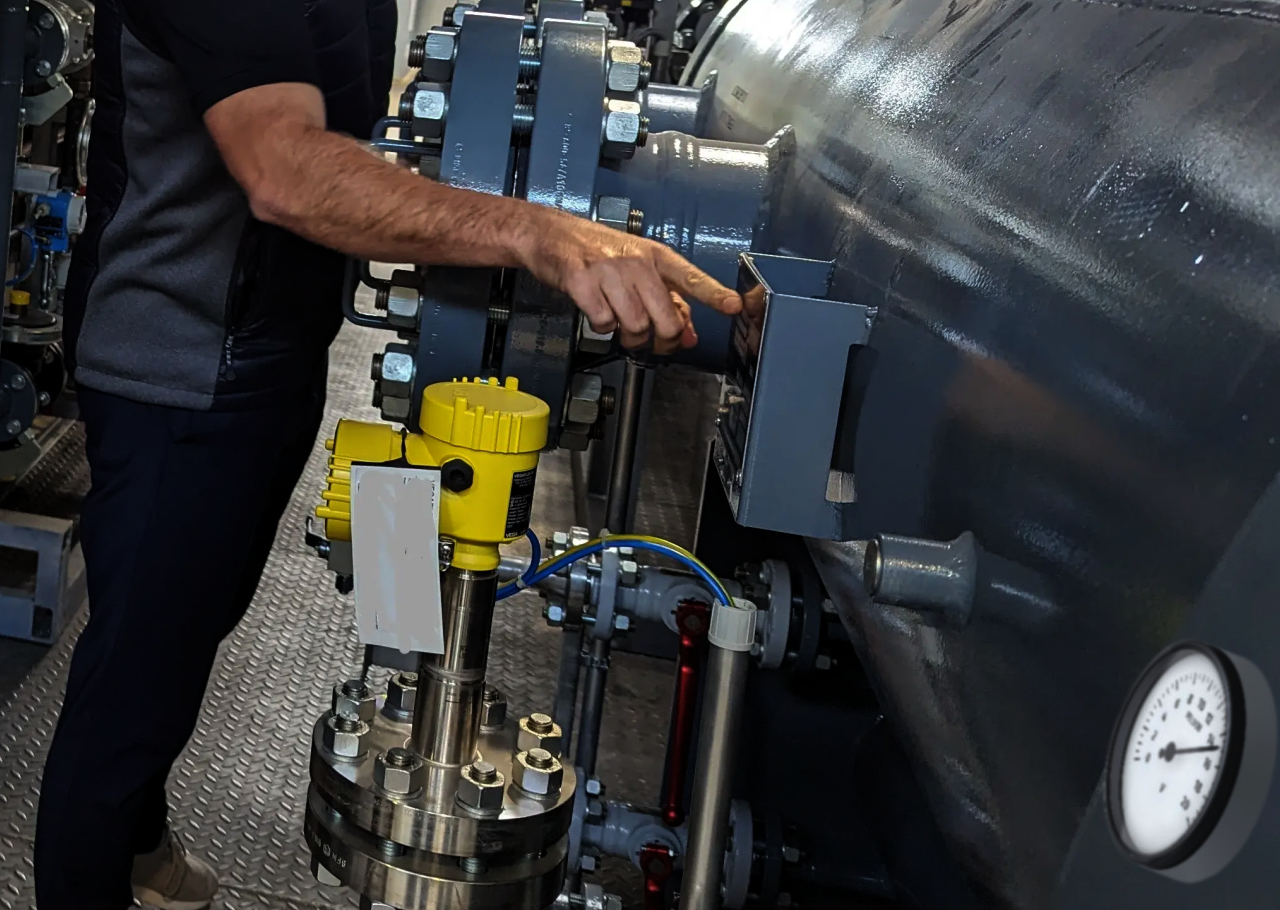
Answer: 15 V
